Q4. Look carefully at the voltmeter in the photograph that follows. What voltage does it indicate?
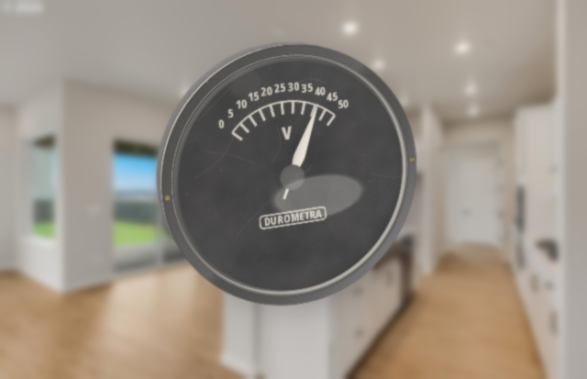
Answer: 40 V
